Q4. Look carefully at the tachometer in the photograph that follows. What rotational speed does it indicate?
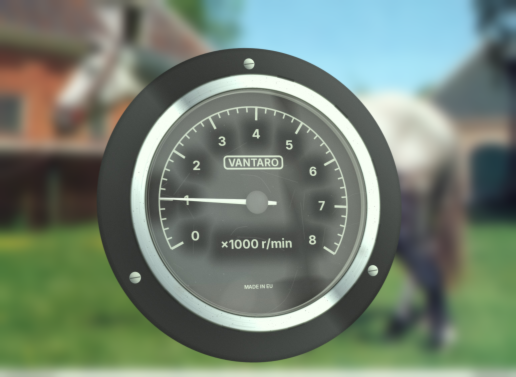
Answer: 1000 rpm
